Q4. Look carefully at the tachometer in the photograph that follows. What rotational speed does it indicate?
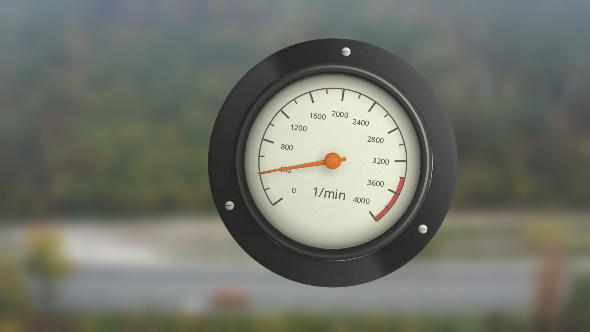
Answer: 400 rpm
